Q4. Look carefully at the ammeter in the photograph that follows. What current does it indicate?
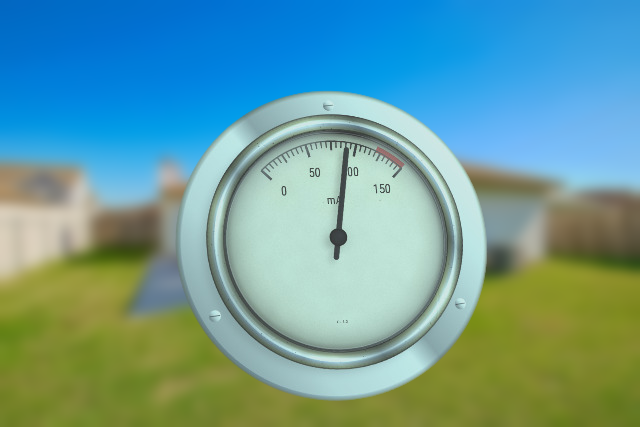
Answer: 90 mA
